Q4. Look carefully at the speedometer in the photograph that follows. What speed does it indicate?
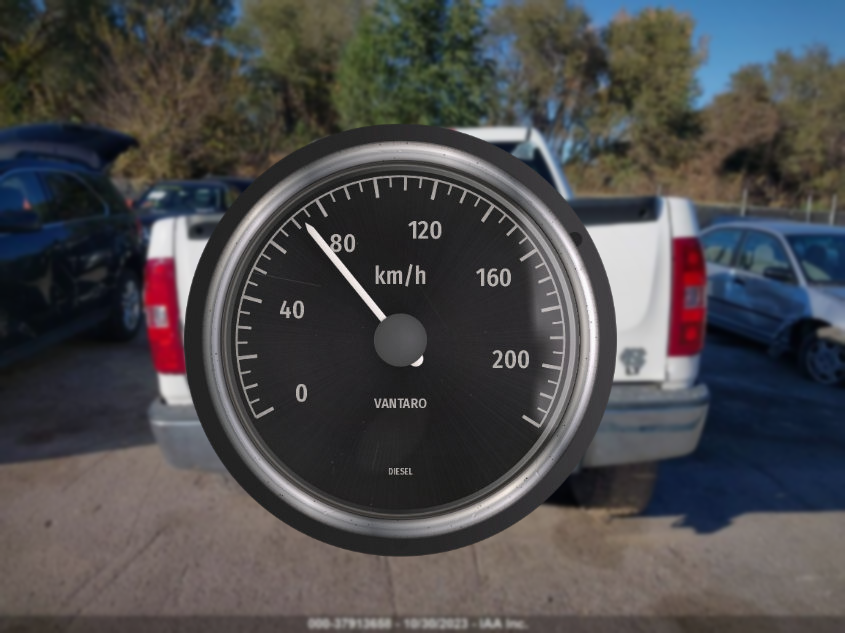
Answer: 72.5 km/h
